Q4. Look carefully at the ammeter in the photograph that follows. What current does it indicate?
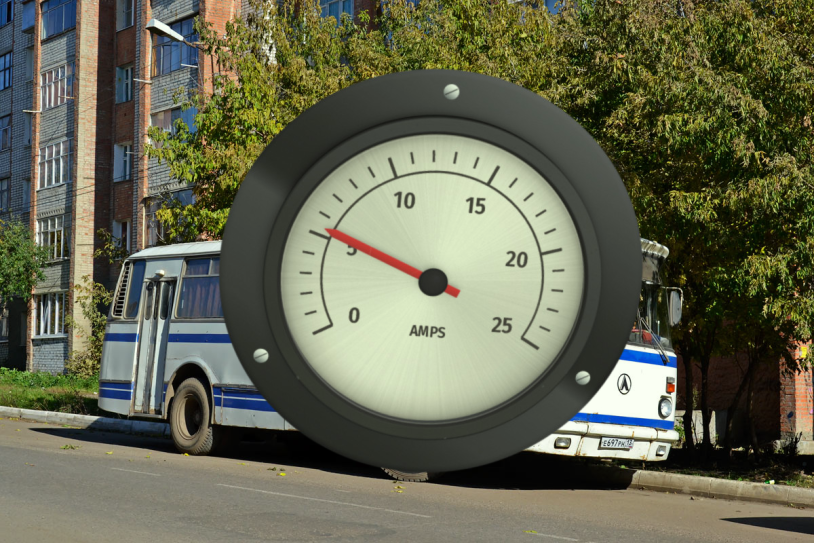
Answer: 5.5 A
